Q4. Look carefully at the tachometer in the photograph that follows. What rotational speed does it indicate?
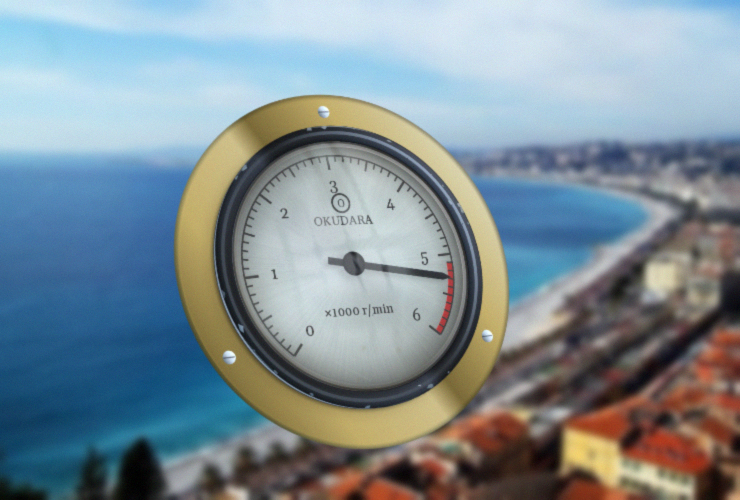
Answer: 5300 rpm
